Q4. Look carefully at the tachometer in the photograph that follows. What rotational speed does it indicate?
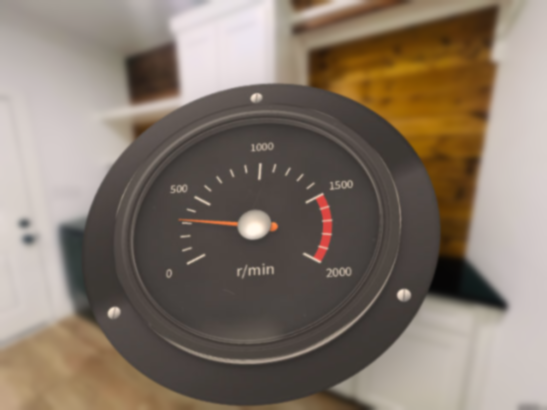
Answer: 300 rpm
